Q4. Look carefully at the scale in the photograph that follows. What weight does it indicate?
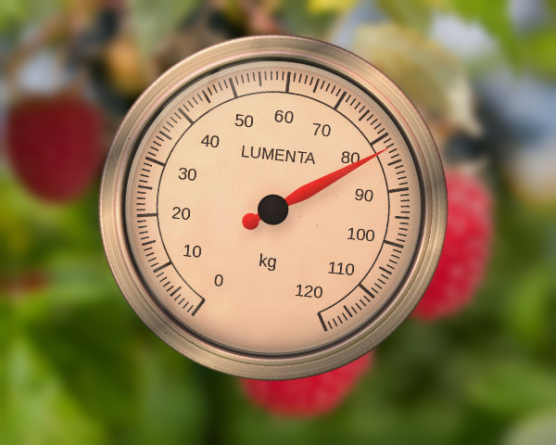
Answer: 82 kg
